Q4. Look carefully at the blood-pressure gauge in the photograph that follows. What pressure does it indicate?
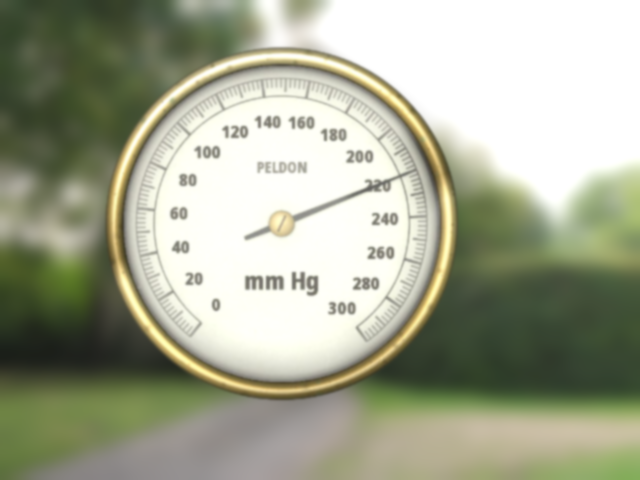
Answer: 220 mmHg
